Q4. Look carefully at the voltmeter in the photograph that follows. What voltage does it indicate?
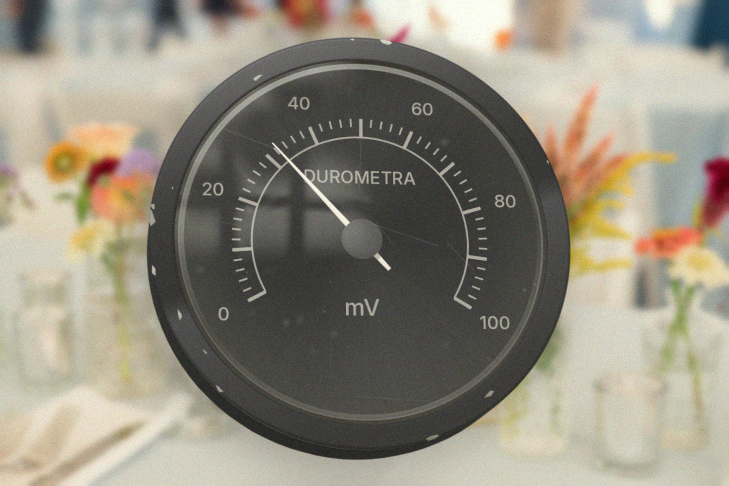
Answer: 32 mV
